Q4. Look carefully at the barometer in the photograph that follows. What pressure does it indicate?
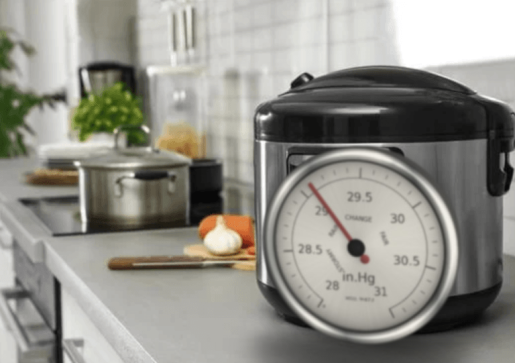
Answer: 29.1 inHg
